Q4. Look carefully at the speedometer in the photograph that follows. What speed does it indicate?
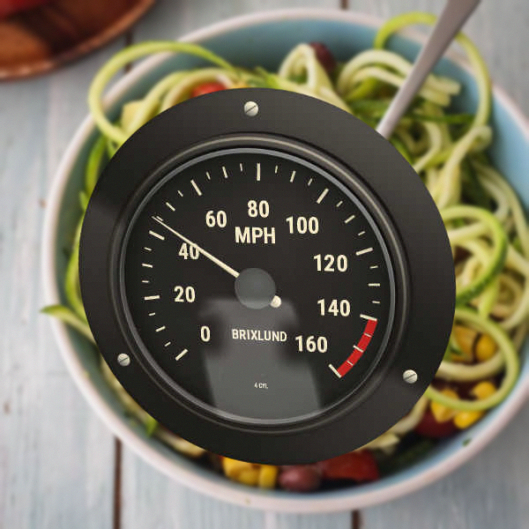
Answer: 45 mph
